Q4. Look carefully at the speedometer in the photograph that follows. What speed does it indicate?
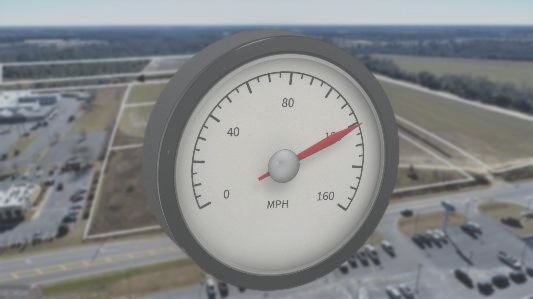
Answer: 120 mph
